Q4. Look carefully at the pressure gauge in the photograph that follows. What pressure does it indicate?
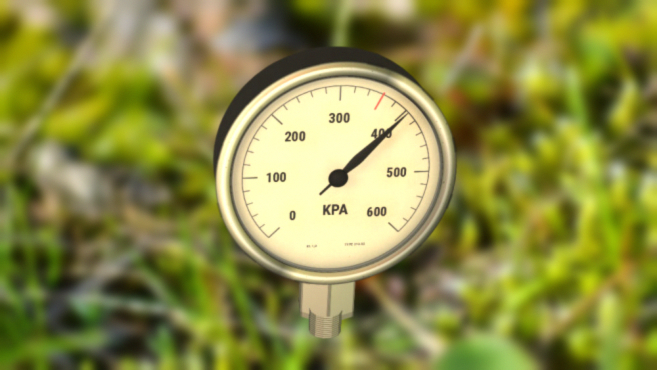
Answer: 400 kPa
